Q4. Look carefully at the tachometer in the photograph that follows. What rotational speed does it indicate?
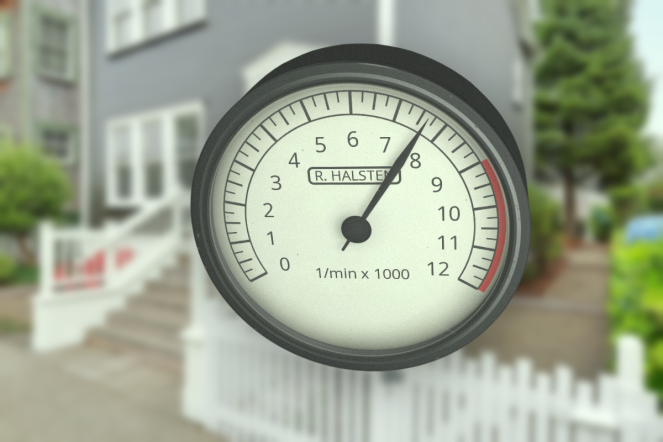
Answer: 7625 rpm
